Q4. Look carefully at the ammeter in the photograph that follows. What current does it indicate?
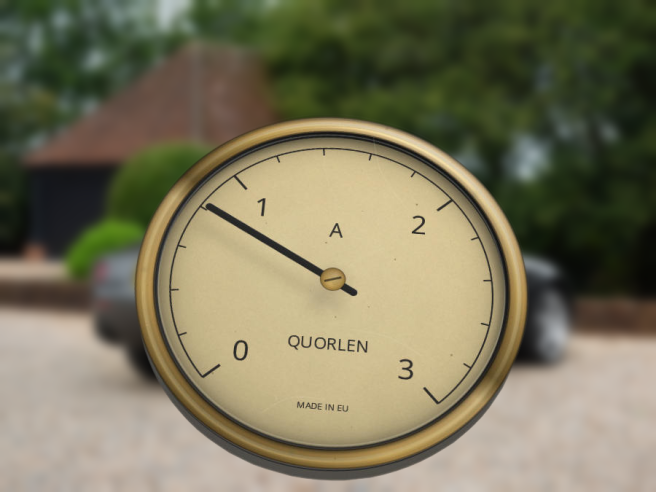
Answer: 0.8 A
